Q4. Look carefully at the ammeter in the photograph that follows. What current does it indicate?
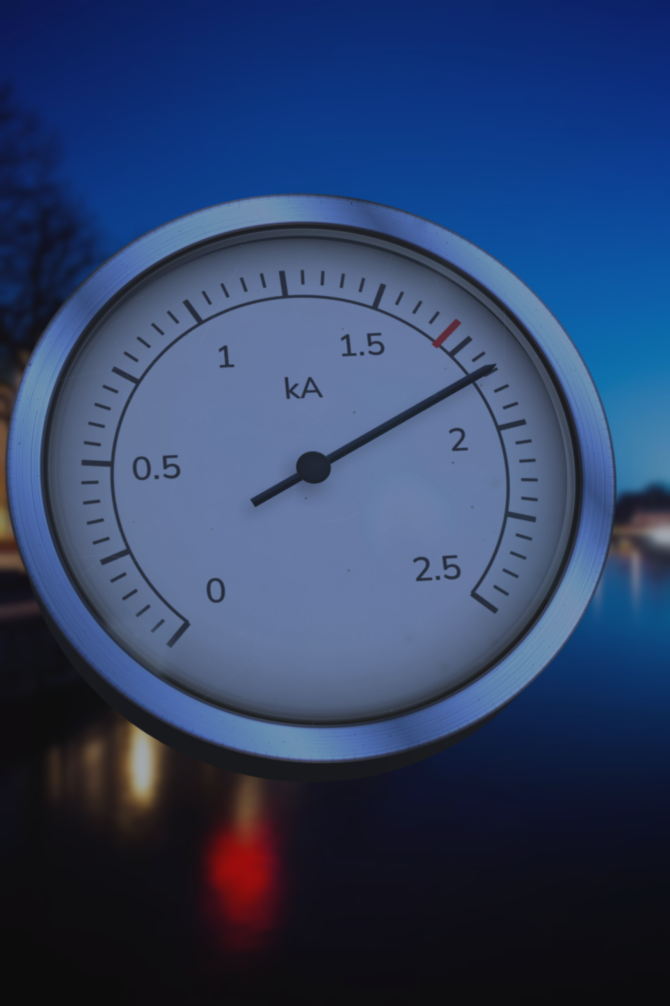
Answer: 1.85 kA
